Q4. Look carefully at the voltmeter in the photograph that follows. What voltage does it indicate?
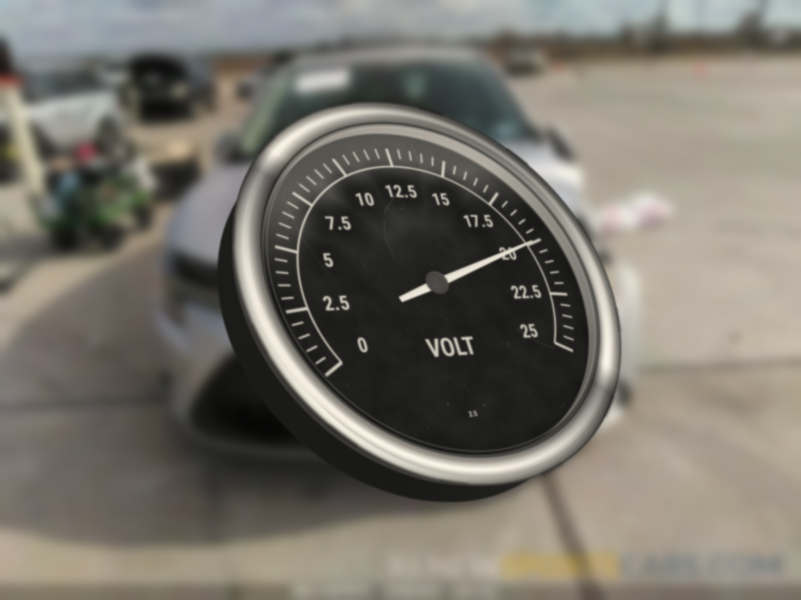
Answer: 20 V
